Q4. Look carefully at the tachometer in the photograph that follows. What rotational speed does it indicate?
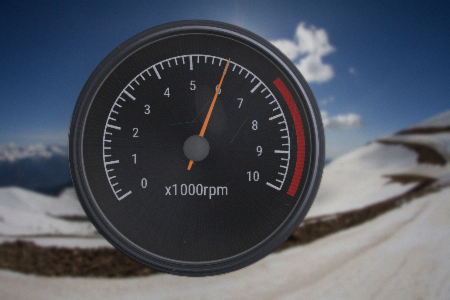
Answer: 6000 rpm
